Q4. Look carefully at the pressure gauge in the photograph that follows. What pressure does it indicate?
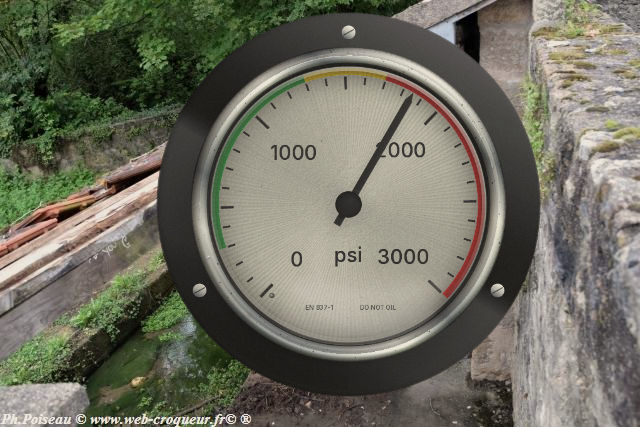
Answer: 1850 psi
